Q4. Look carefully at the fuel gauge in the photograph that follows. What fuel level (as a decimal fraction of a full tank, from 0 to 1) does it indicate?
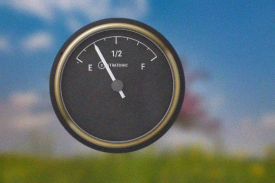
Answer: 0.25
